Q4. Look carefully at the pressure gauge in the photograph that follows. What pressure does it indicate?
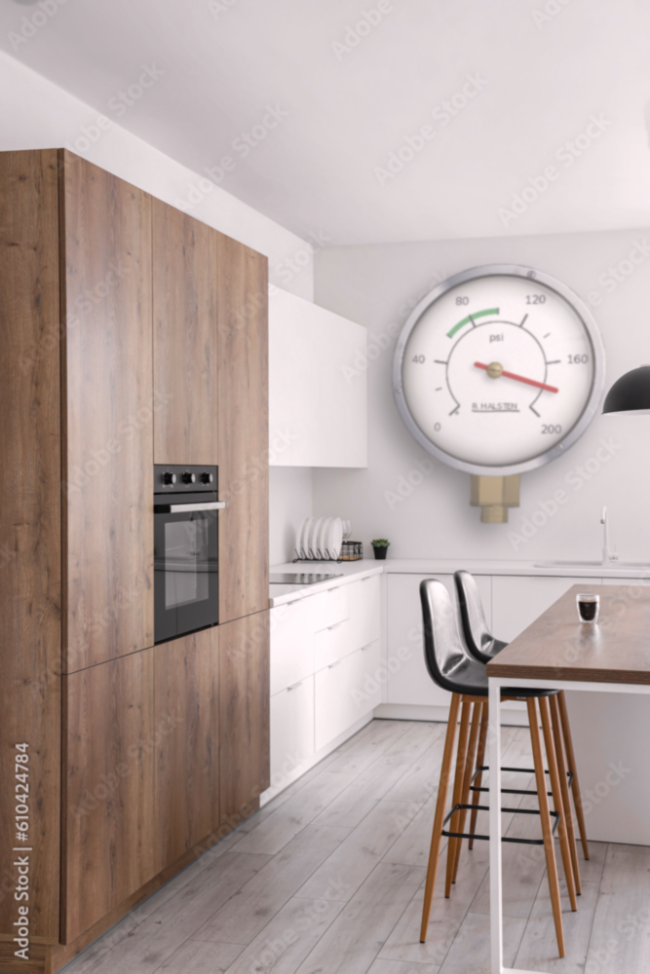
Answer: 180 psi
